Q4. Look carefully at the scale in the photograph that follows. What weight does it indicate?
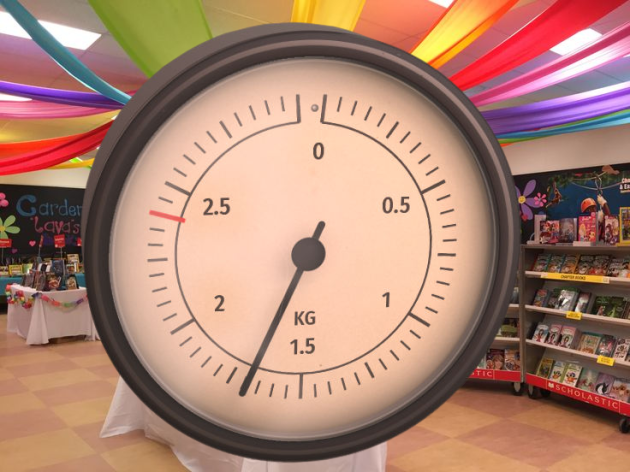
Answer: 1.7 kg
